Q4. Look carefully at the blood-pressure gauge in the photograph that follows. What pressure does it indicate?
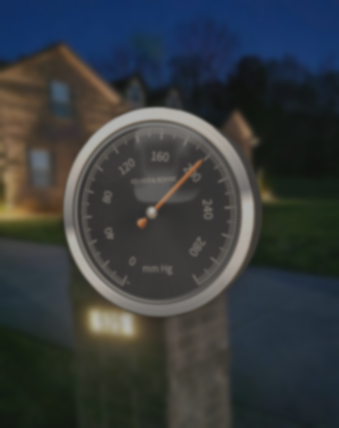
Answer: 200 mmHg
